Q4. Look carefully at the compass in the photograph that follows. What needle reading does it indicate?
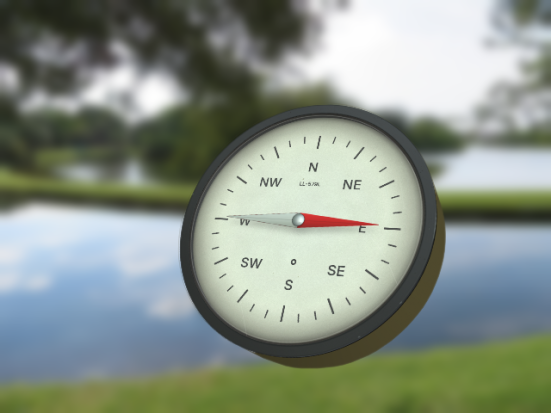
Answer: 90 °
